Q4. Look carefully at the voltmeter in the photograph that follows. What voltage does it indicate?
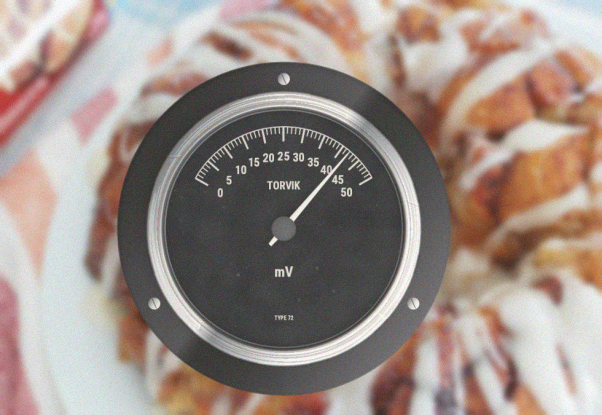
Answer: 42 mV
